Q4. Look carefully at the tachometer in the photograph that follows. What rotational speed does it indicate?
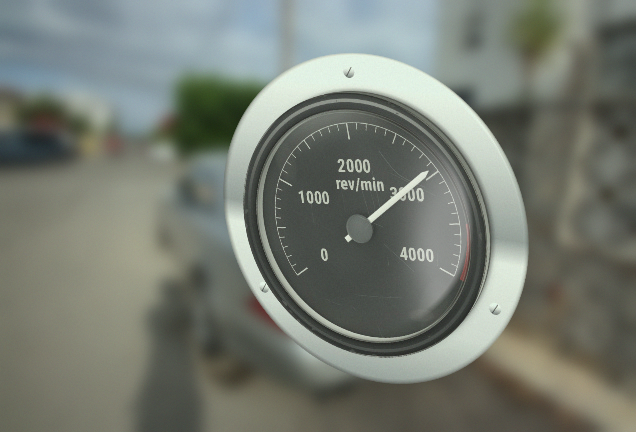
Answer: 2950 rpm
